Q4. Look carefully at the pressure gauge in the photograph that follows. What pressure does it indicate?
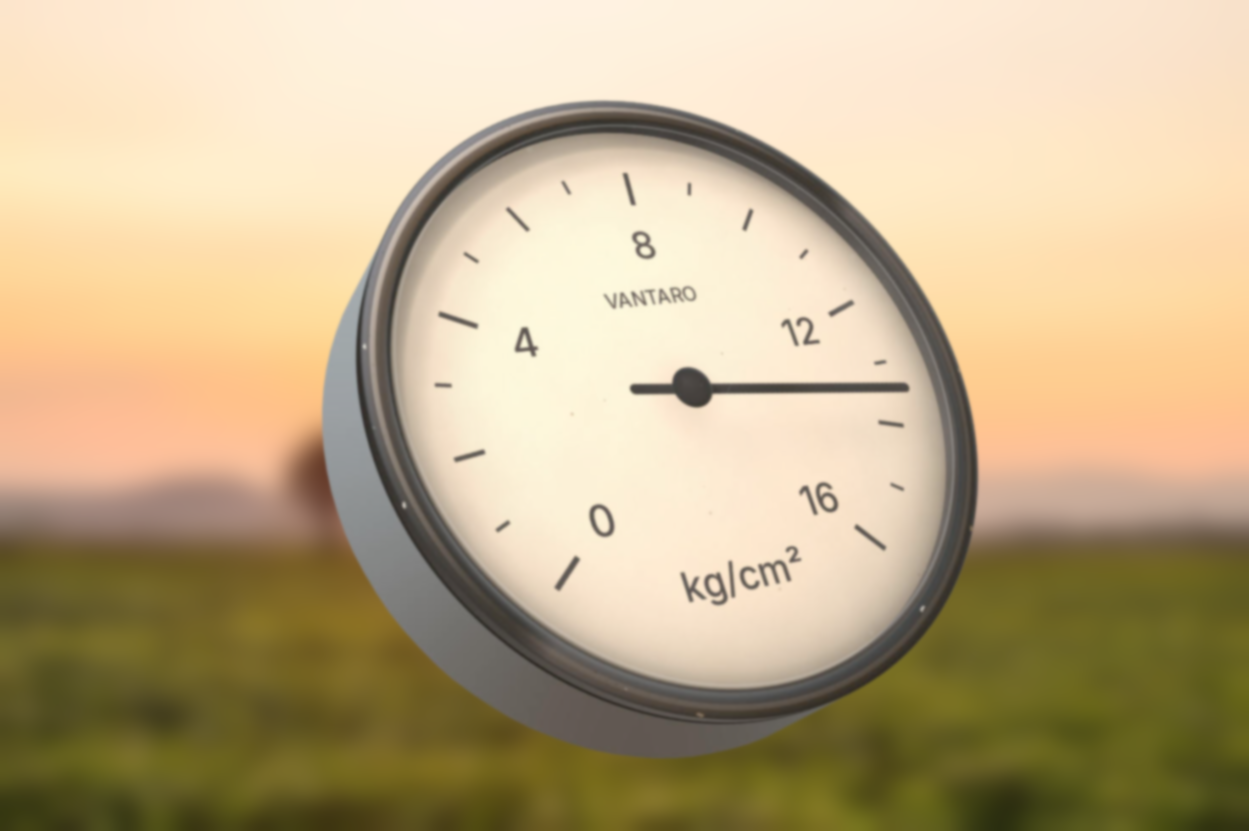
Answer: 13.5 kg/cm²
